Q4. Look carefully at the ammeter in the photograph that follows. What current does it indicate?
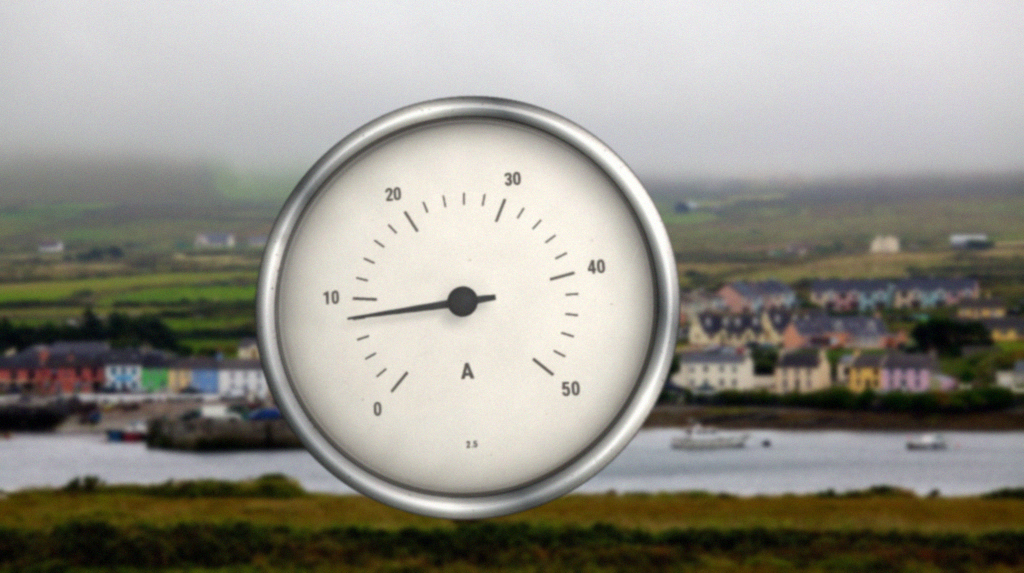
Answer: 8 A
